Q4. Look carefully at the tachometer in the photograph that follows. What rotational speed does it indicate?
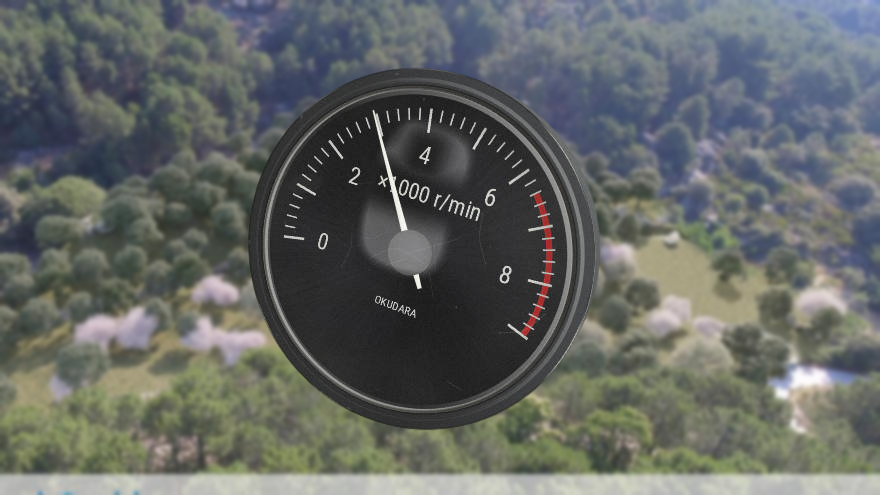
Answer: 3000 rpm
